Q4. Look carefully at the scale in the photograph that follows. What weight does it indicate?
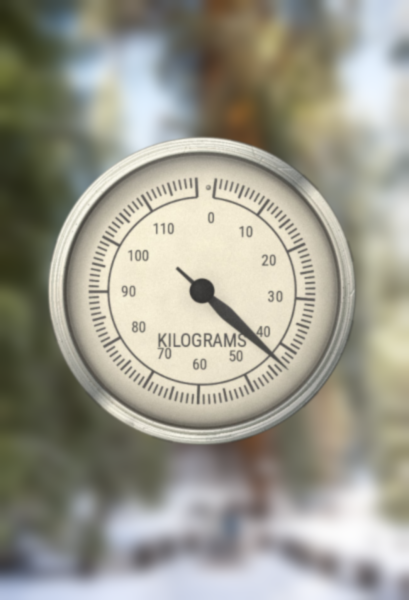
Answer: 43 kg
